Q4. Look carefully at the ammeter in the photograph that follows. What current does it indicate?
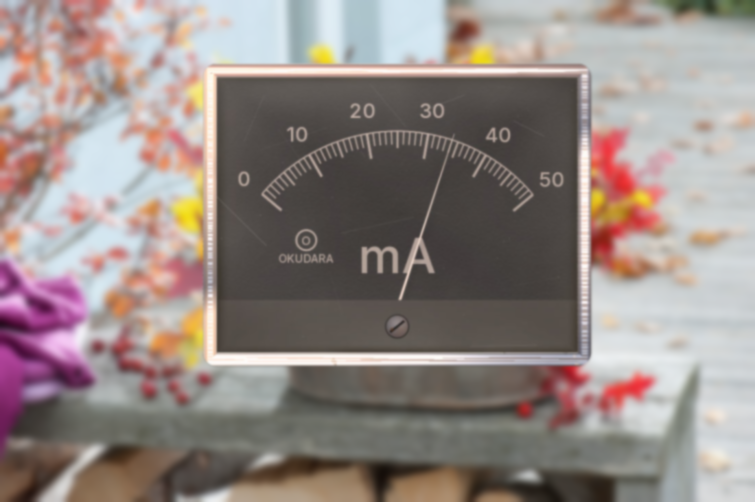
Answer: 34 mA
